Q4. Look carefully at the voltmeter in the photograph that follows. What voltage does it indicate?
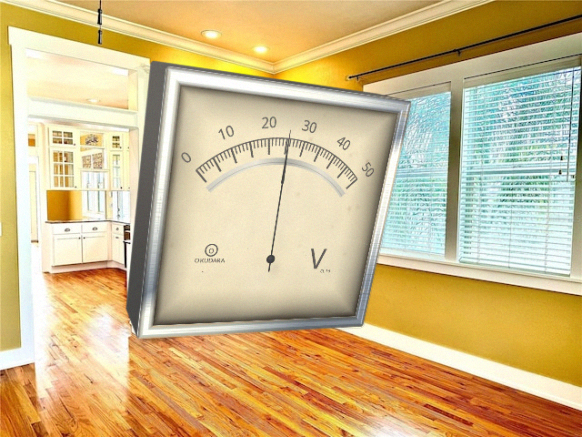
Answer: 25 V
